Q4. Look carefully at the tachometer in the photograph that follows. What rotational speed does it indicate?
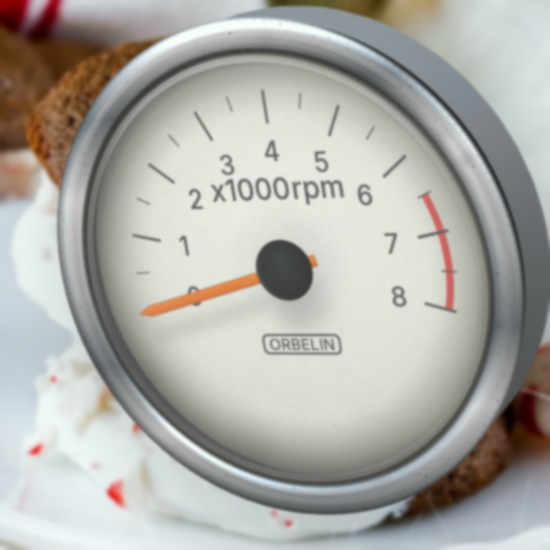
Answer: 0 rpm
